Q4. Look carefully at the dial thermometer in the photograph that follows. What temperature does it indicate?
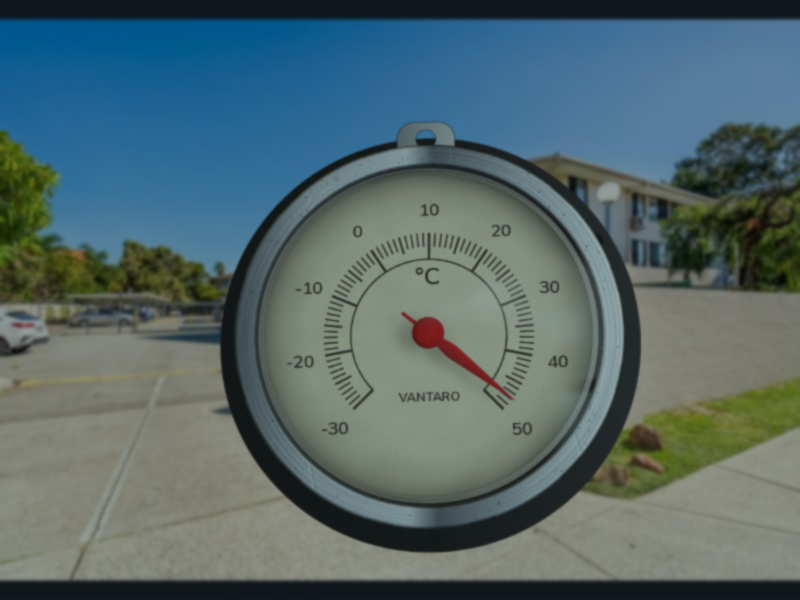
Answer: 48 °C
